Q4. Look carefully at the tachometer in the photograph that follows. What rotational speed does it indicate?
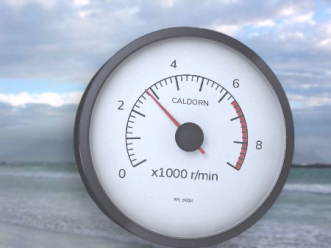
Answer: 2800 rpm
